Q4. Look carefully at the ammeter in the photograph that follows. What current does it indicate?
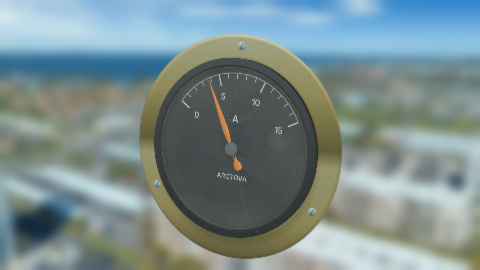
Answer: 4 A
